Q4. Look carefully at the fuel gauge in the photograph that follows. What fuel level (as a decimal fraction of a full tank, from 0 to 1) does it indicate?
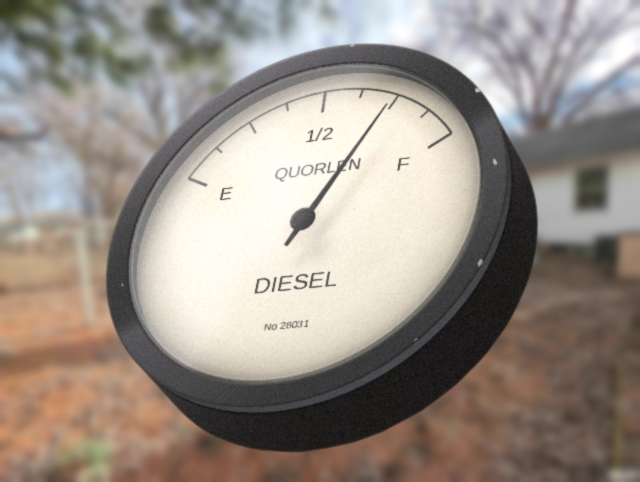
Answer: 0.75
